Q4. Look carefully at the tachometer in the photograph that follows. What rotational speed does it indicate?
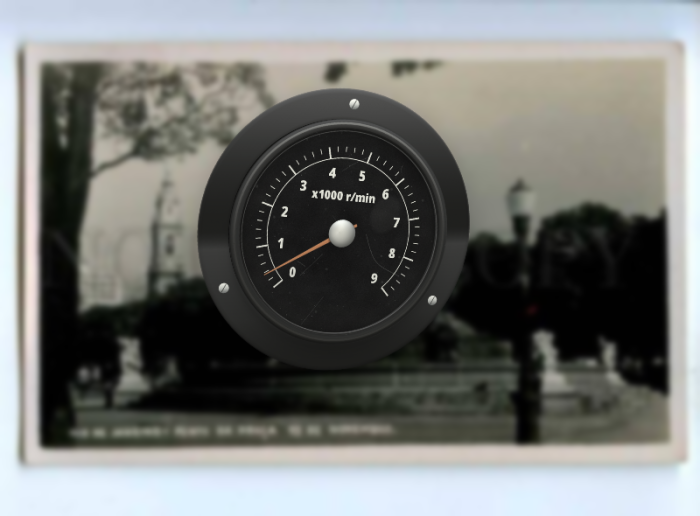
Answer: 400 rpm
